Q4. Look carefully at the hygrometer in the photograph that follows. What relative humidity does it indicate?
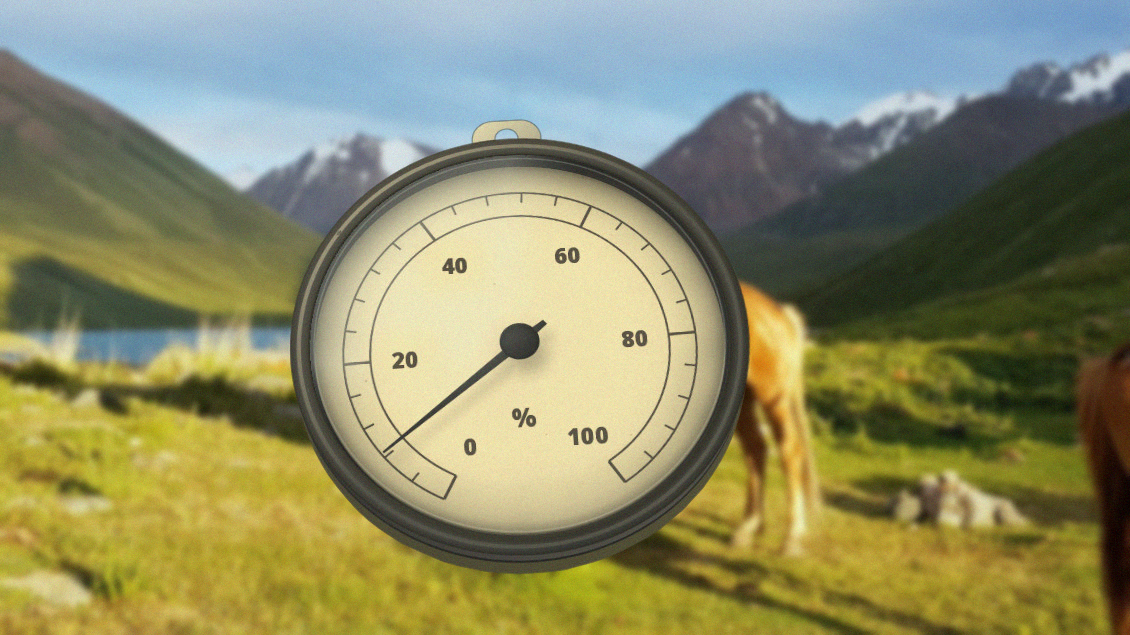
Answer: 8 %
